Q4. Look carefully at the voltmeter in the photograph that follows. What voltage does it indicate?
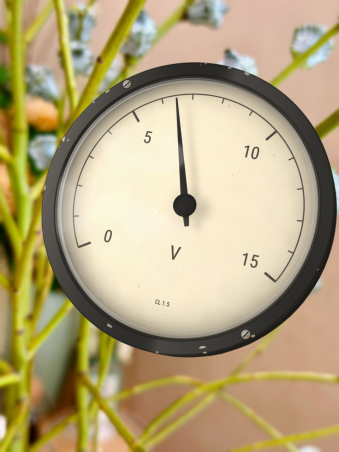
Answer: 6.5 V
